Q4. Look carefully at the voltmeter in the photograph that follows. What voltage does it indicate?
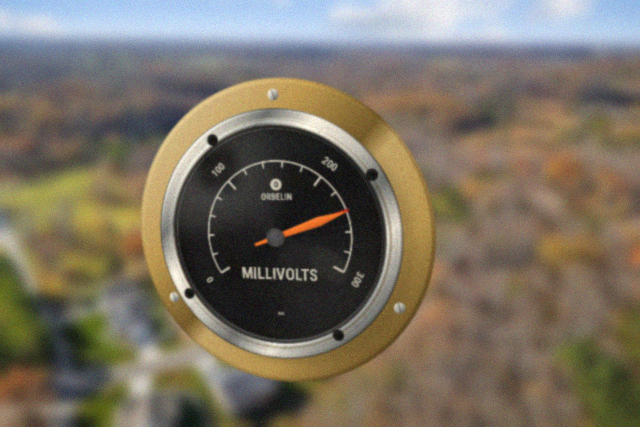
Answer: 240 mV
